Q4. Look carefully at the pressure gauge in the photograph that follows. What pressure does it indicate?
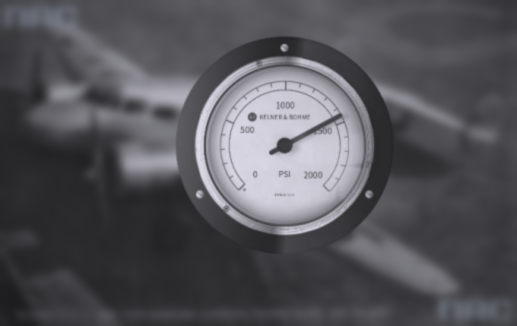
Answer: 1450 psi
